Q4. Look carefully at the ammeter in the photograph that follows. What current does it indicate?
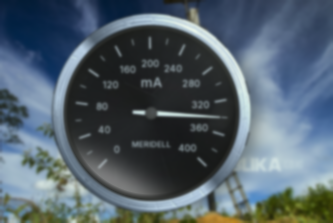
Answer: 340 mA
